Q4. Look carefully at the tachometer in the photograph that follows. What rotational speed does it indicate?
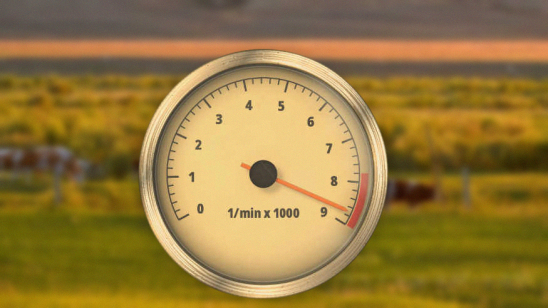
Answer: 8700 rpm
